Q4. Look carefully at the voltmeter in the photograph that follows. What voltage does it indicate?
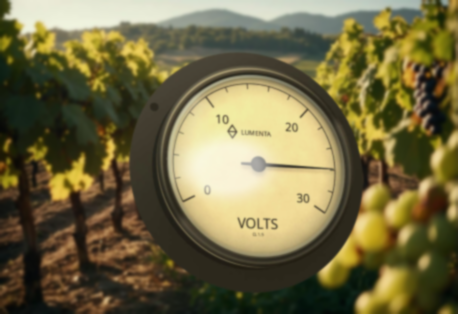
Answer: 26 V
